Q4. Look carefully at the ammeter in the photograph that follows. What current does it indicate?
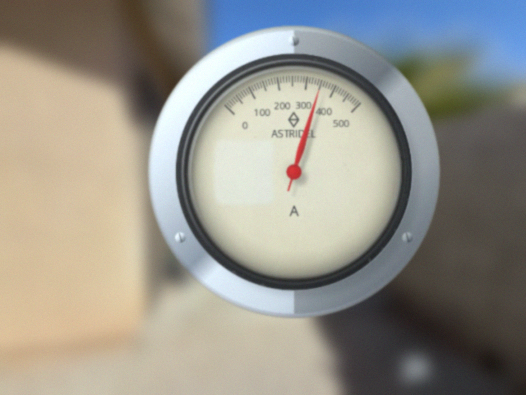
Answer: 350 A
